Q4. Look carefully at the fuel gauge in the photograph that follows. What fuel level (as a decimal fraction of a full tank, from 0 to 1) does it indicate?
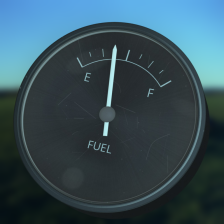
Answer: 0.375
